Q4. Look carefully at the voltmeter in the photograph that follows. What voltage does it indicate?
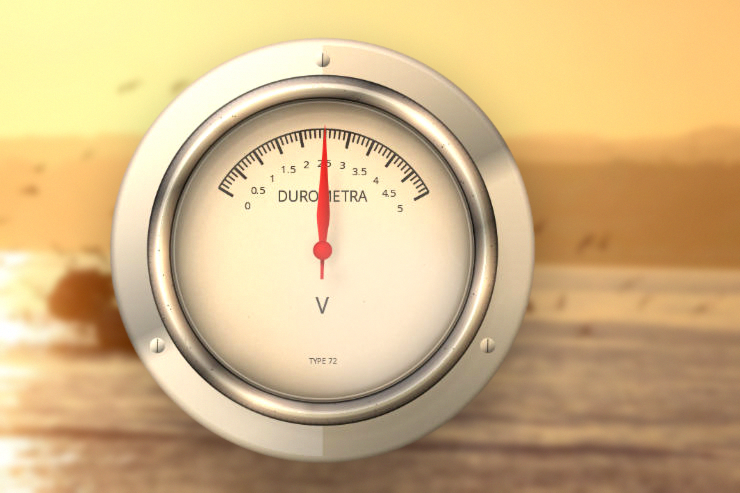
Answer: 2.5 V
